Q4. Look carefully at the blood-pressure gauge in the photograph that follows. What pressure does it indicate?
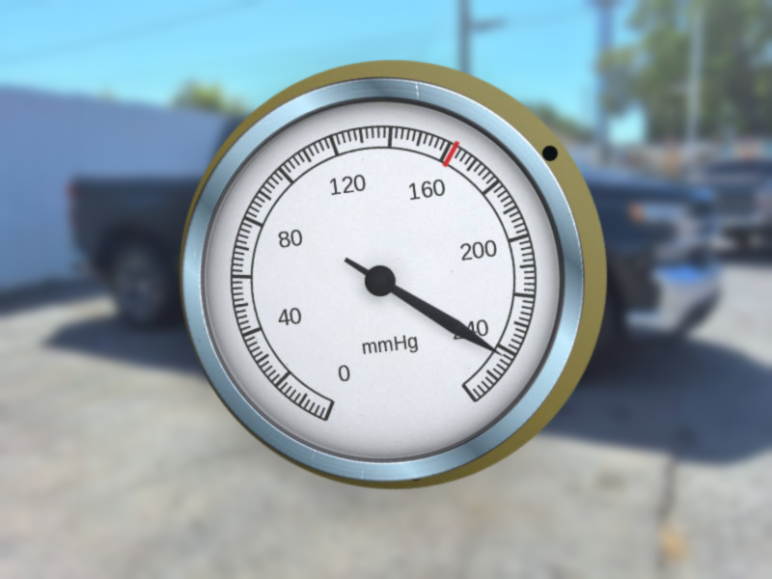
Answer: 242 mmHg
